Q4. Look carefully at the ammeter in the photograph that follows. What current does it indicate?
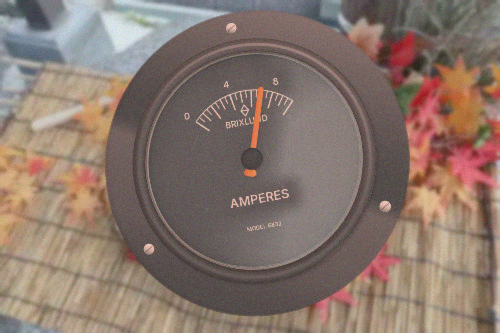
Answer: 7 A
